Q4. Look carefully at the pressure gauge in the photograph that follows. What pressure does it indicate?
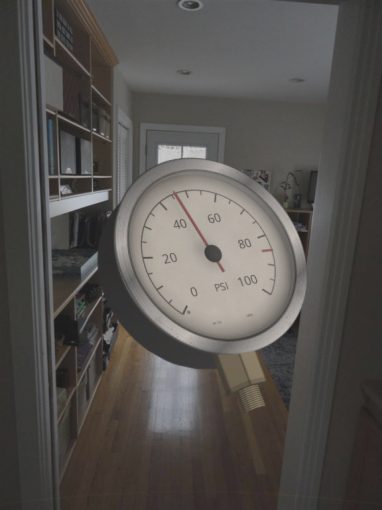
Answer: 45 psi
